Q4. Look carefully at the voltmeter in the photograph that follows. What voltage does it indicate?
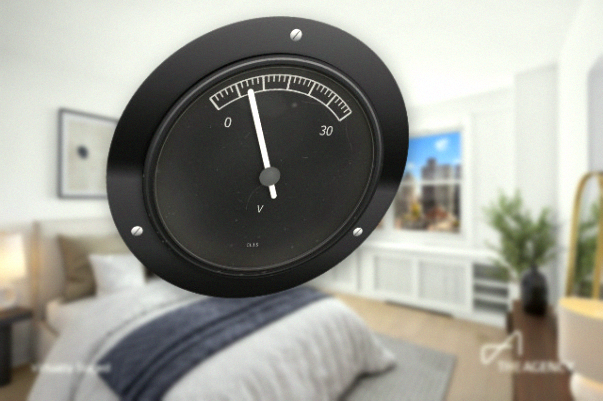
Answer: 7 V
